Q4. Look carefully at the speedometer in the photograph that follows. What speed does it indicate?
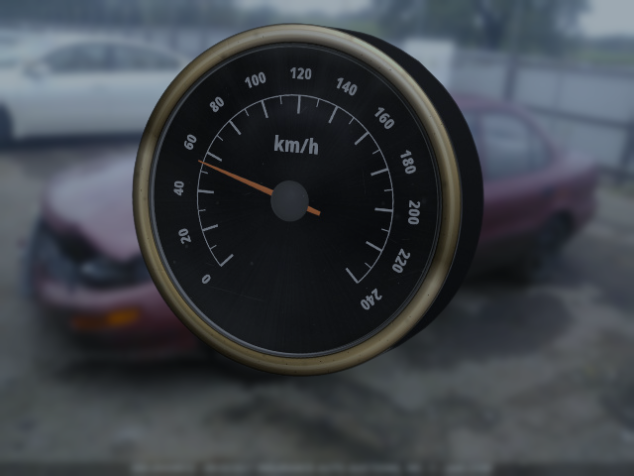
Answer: 55 km/h
